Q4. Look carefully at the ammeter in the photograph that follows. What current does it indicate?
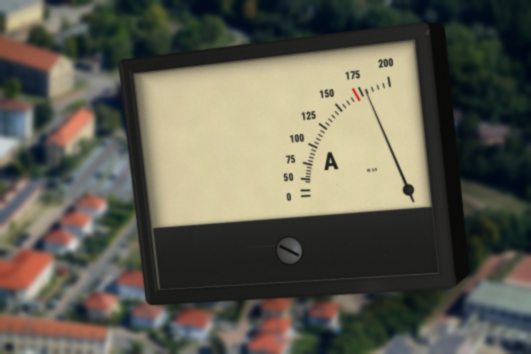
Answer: 180 A
